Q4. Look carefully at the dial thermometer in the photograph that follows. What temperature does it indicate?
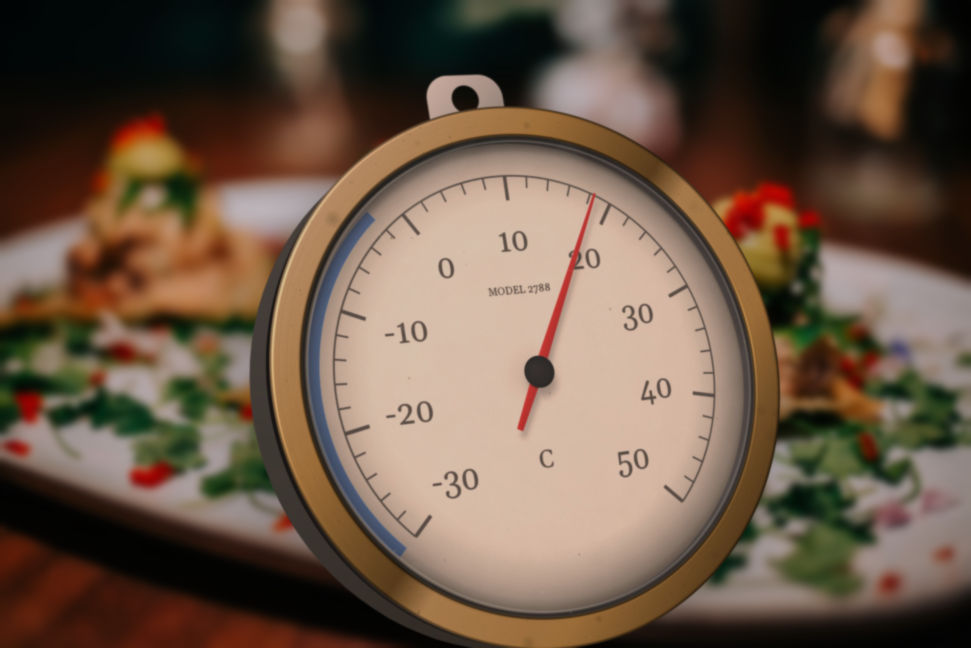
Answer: 18 °C
